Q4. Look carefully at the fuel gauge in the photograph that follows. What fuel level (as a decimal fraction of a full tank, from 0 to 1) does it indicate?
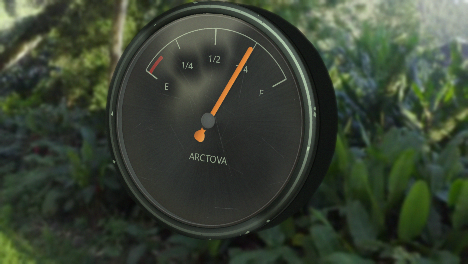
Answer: 0.75
